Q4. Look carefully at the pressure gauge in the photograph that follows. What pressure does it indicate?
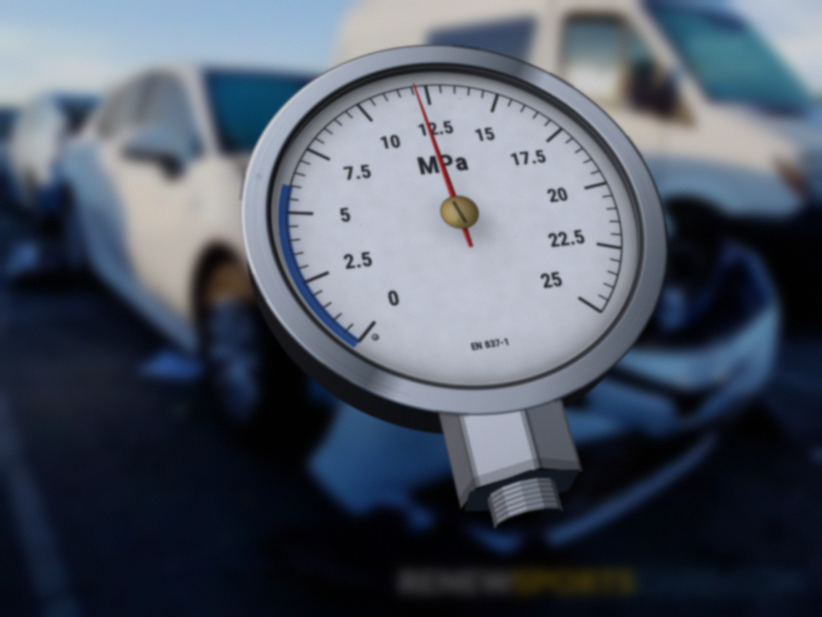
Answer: 12 MPa
